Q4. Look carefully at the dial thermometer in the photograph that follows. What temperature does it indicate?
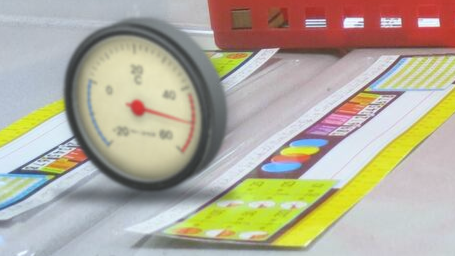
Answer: 50 °C
